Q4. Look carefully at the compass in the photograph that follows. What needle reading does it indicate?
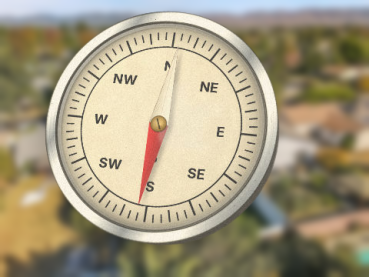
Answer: 185 °
